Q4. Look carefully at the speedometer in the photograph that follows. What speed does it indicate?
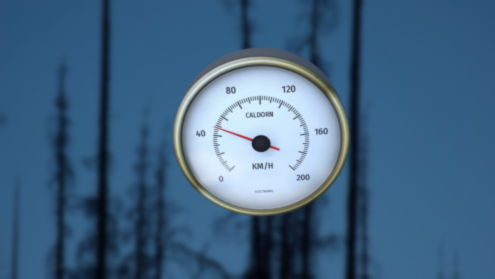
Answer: 50 km/h
